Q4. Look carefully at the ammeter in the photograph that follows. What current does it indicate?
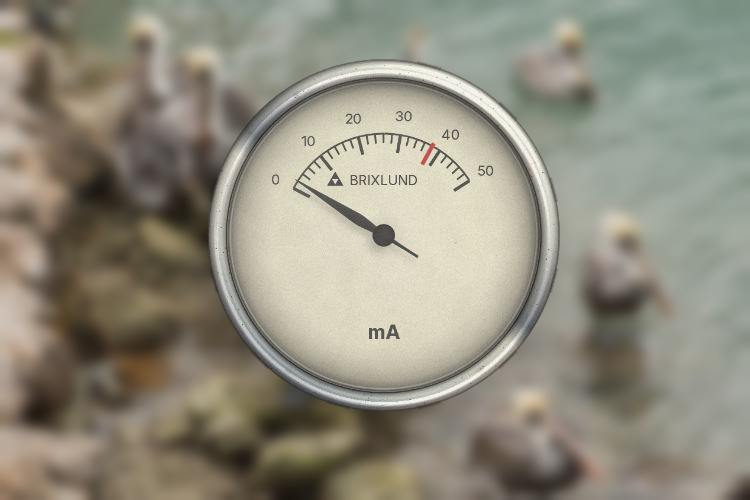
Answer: 2 mA
